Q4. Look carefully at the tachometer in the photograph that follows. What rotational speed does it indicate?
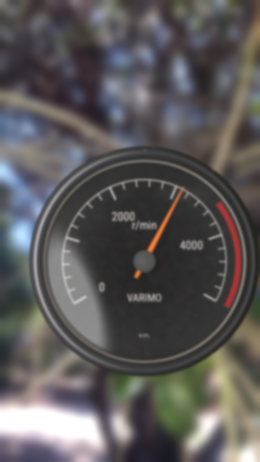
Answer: 3100 rpm
